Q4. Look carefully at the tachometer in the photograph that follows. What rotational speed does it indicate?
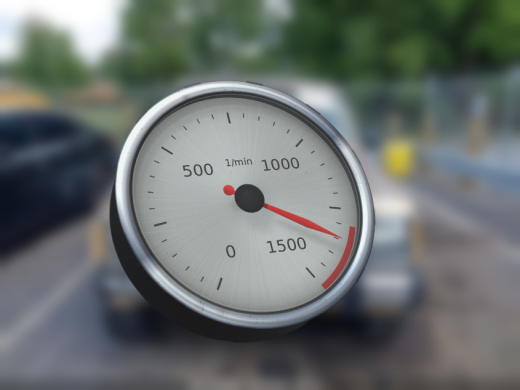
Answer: 1350 rpm
